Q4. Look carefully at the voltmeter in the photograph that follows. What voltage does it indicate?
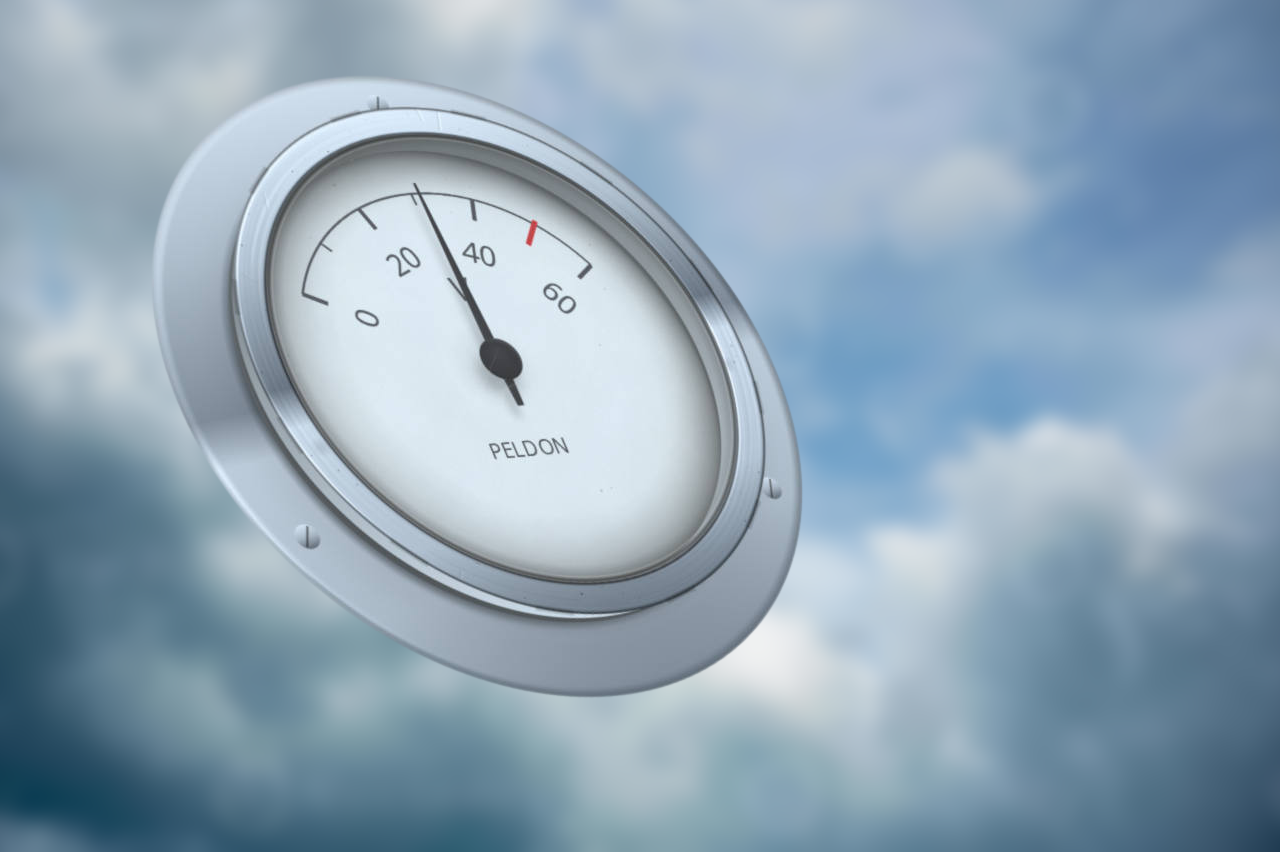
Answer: 30 V
